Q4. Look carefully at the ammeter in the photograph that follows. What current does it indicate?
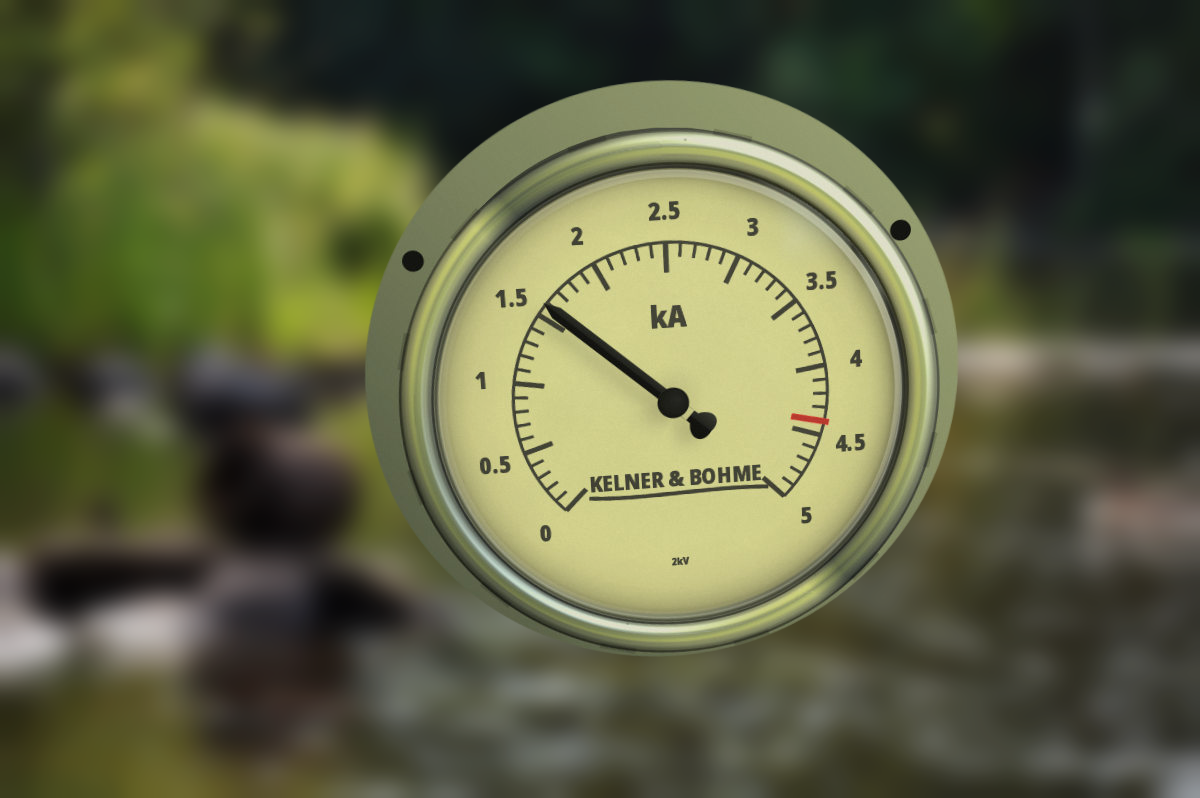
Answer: 1.6 kA
